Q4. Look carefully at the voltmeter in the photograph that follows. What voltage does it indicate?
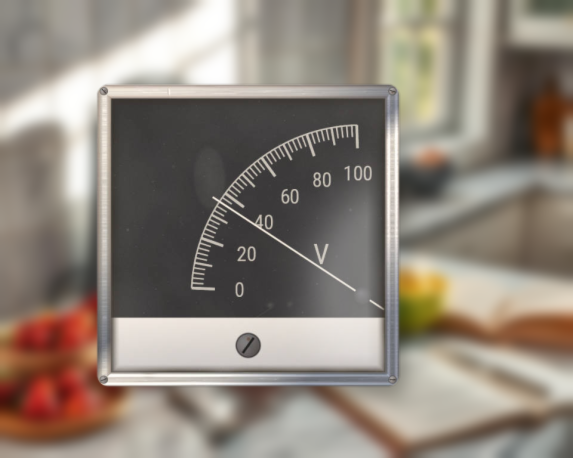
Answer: 36 V
